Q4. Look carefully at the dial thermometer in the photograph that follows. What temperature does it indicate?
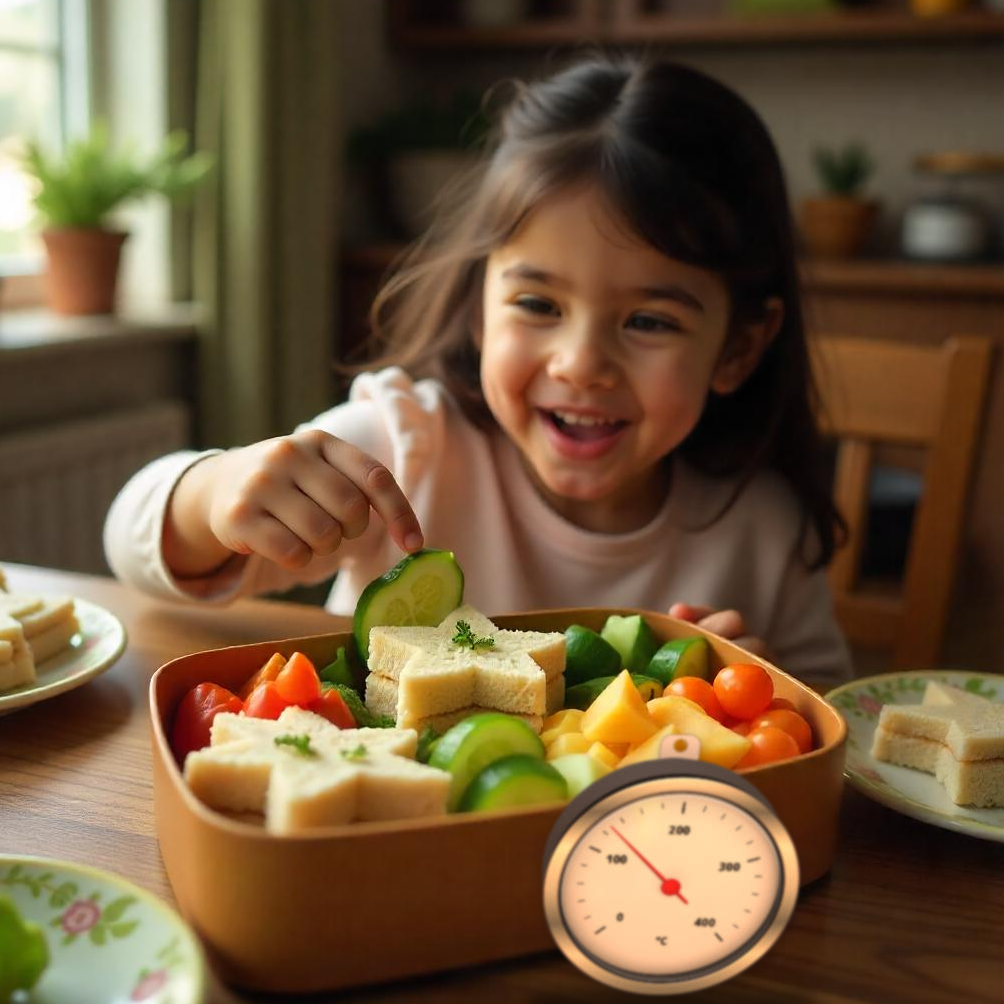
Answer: 130 °C
